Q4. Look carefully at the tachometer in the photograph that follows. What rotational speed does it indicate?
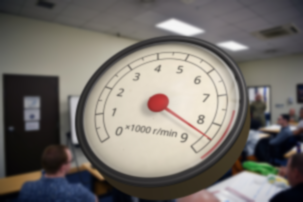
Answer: 8500 rpm
